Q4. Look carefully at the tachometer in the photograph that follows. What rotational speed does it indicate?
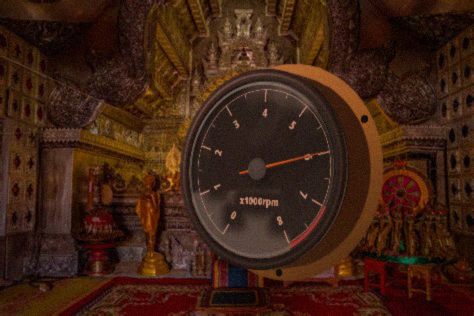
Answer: 6000 rpm
